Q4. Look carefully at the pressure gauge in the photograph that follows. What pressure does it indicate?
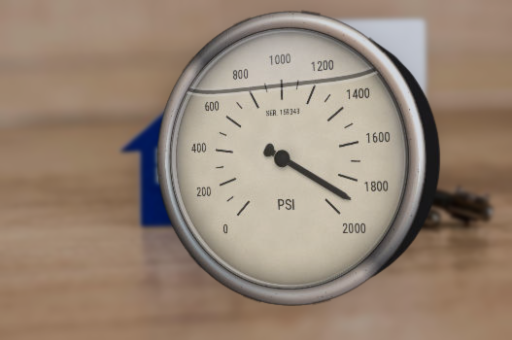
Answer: 1900 psi
